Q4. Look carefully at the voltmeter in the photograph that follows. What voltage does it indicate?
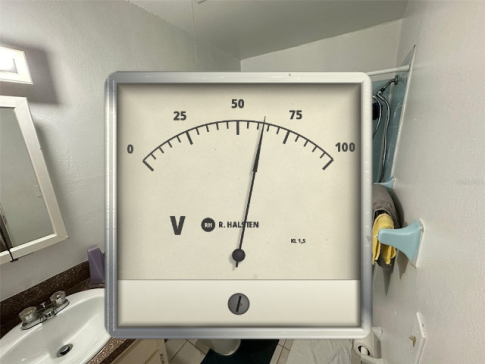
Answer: 62.5 V
